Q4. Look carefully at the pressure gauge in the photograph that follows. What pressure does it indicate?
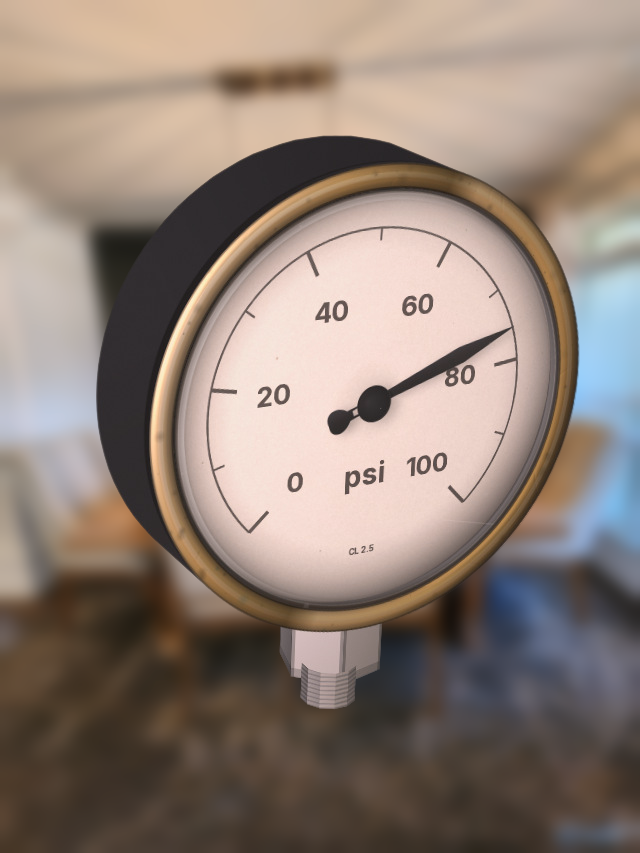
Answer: 75 psi
